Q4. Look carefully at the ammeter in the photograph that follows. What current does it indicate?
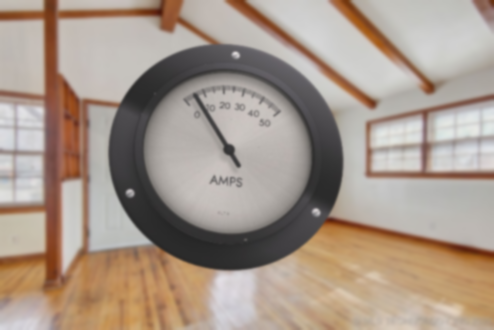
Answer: 5 A
